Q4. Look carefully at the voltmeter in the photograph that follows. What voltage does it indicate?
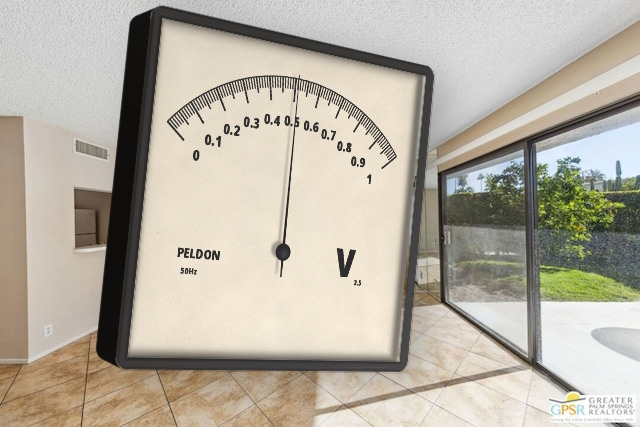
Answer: 0.5 V
